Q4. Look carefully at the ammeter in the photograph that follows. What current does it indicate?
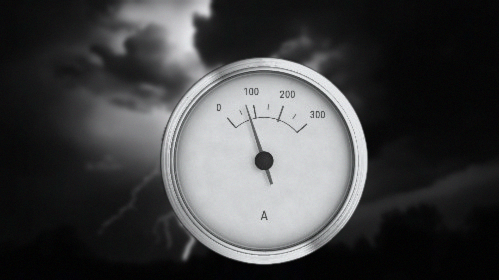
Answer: 75 A
